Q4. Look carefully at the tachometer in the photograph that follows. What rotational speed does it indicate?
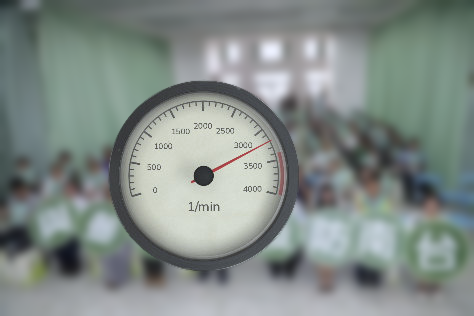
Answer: 3200 rpm
